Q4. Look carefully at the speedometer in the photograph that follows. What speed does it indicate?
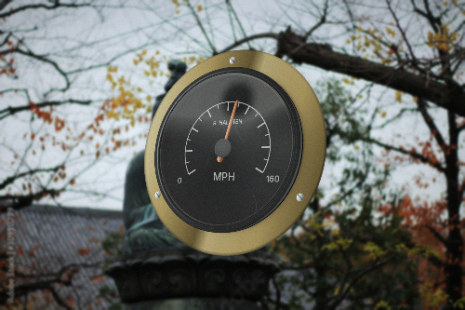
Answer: 90 mph
